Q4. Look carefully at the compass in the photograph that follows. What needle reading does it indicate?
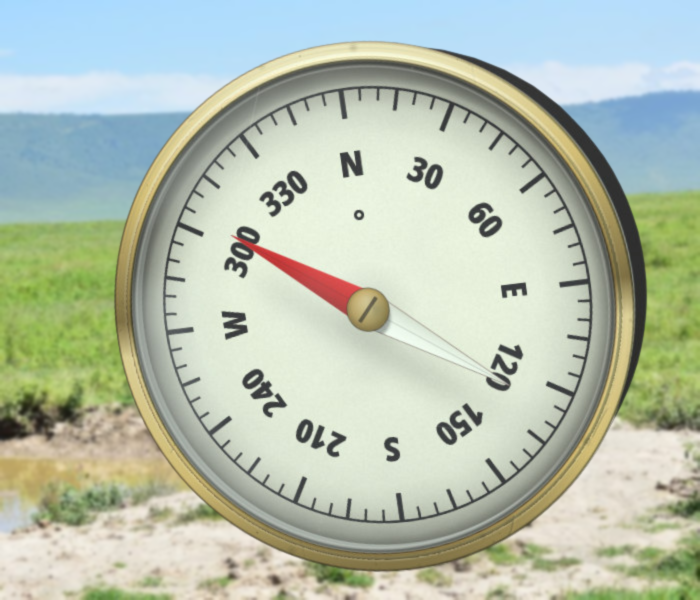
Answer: 305 °
